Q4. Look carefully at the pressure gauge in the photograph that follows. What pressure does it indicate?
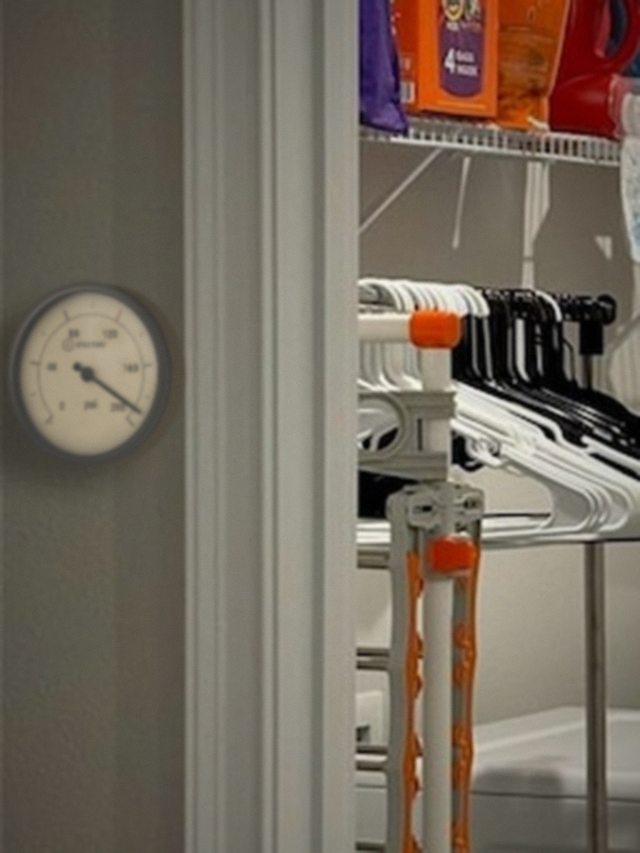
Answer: 190 psi
